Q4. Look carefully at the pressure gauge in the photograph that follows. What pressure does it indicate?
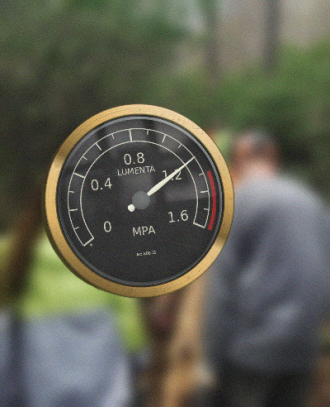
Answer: 1.2 MPa
